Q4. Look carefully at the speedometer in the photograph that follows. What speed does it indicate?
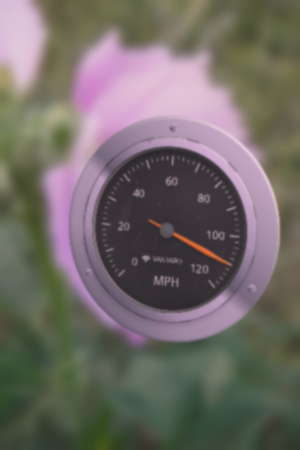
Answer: 110 mph
